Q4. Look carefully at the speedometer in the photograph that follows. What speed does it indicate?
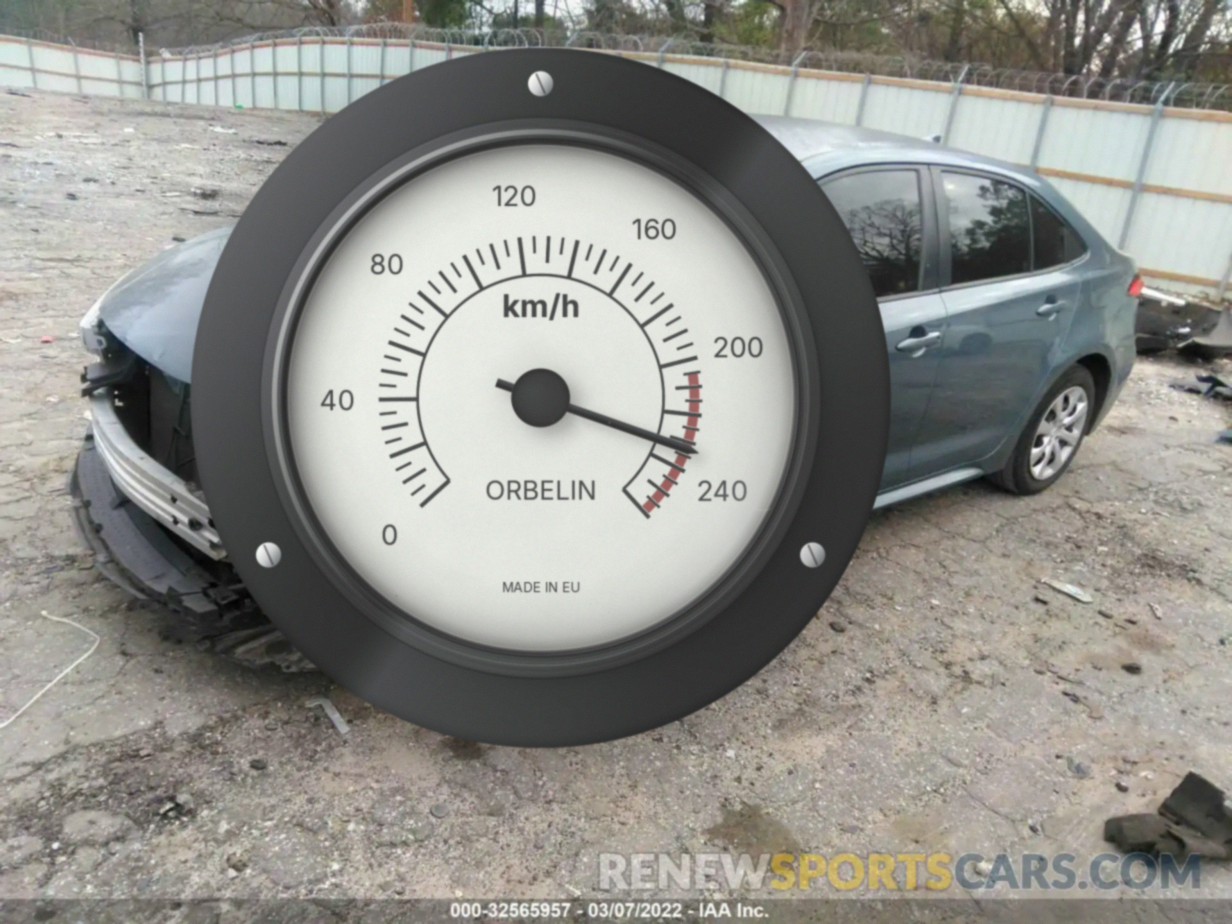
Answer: 232.5 km/h
